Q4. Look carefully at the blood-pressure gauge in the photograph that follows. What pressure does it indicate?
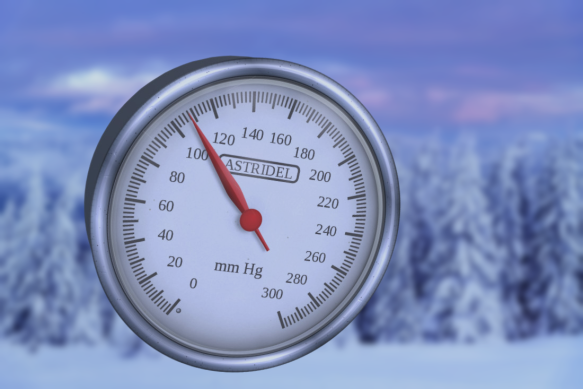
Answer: 108 mmHg
